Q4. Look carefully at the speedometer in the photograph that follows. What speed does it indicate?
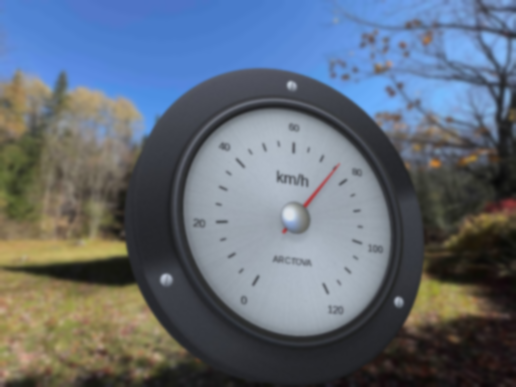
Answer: 75 km/h
